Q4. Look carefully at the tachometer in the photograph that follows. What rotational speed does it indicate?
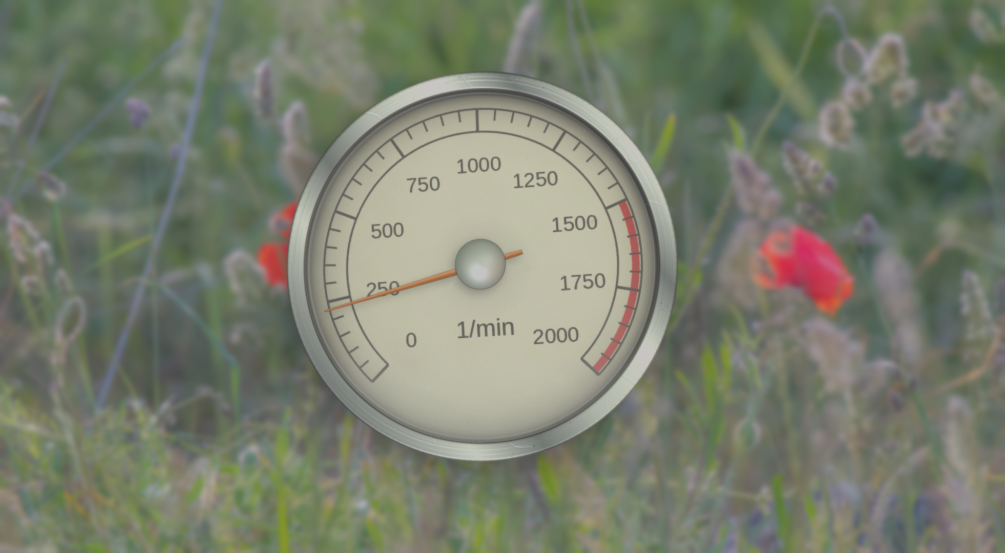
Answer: 225 rpm
